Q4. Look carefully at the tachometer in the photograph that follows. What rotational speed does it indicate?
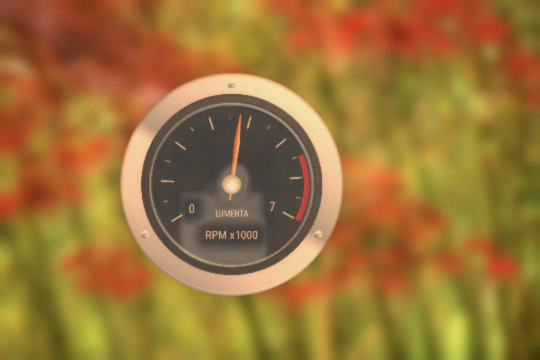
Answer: 3750 rpm
